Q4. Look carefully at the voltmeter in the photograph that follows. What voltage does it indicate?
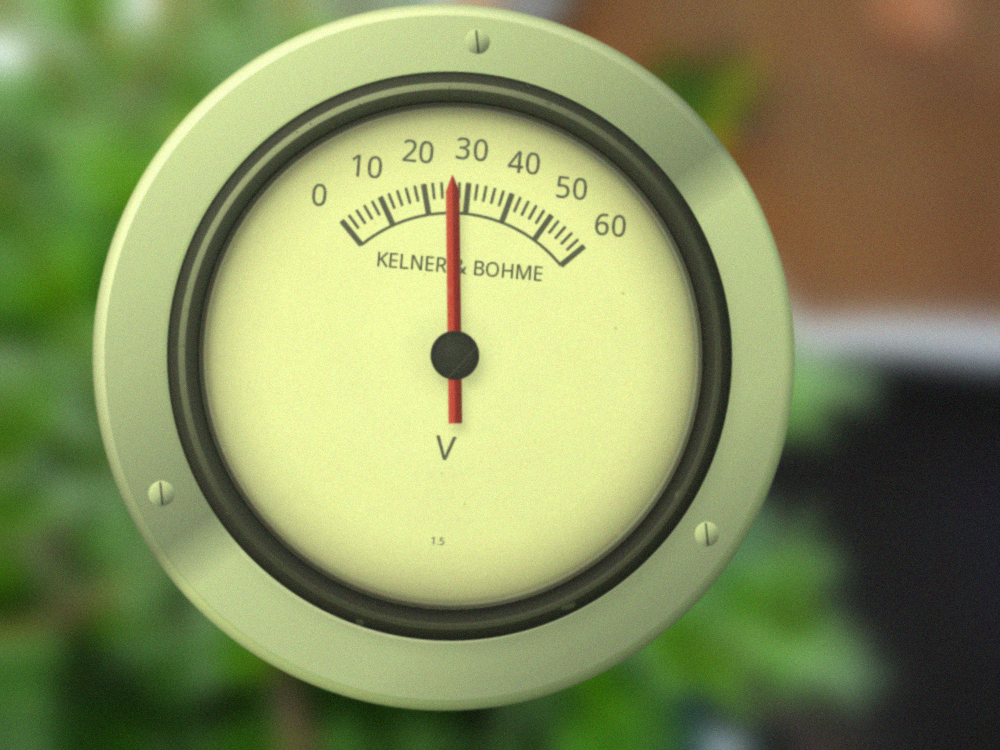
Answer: 26 V
